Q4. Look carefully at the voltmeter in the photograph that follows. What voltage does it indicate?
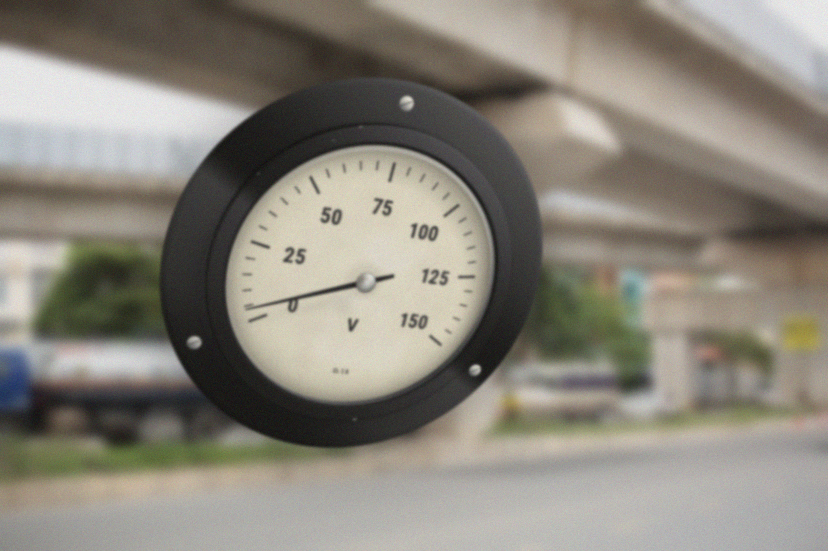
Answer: 5 V
